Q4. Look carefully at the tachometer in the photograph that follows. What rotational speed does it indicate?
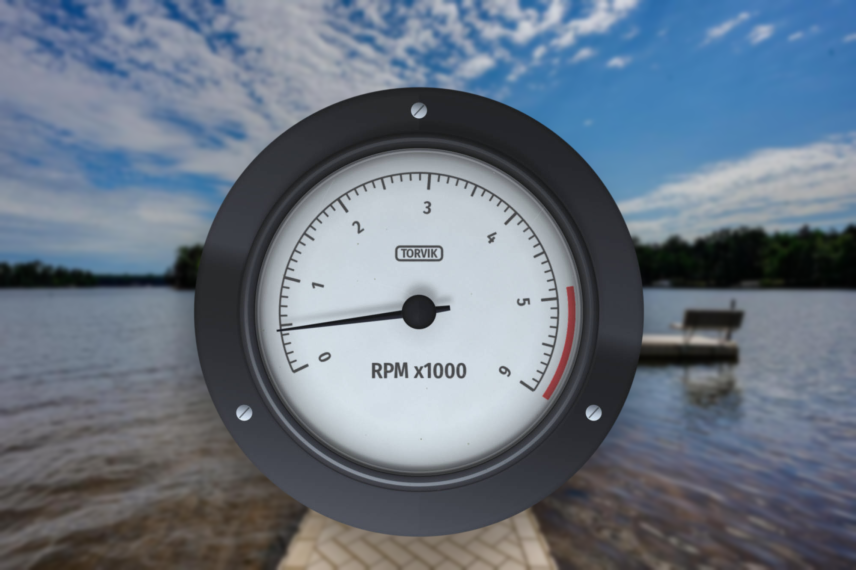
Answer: 450 rpm
